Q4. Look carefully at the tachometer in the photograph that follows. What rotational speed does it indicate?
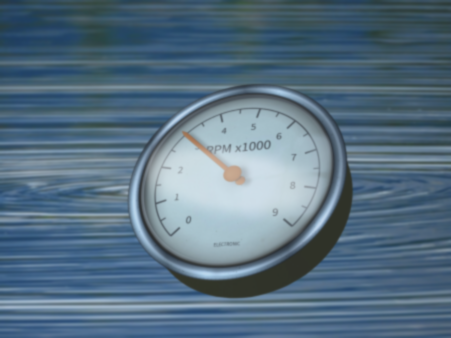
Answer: 3000 rpm
